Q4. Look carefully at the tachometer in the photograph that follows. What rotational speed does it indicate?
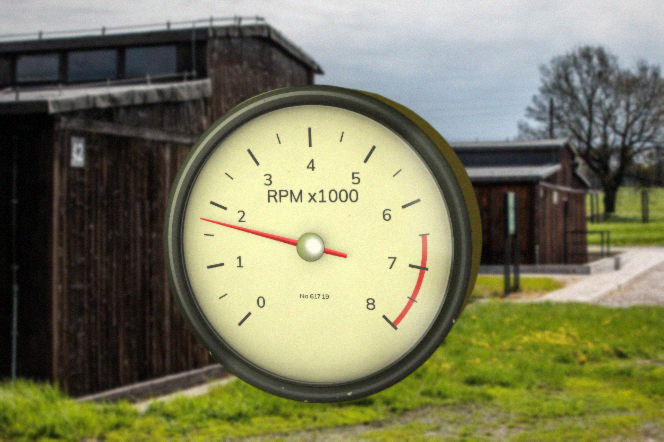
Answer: 1750 rpm
